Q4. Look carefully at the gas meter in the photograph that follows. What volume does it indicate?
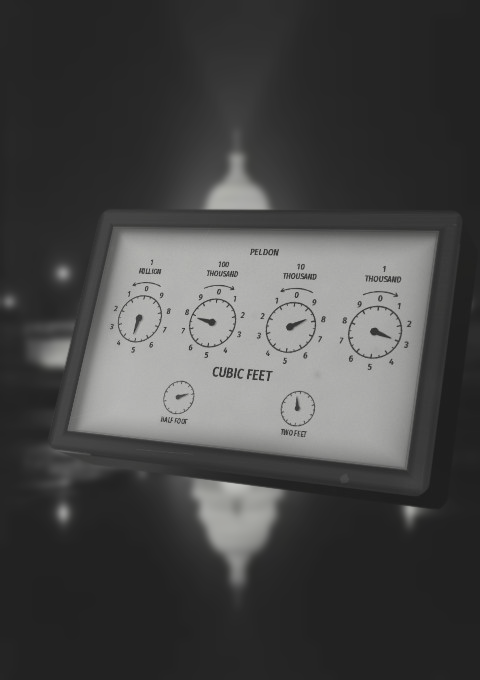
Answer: 478300 ft³
